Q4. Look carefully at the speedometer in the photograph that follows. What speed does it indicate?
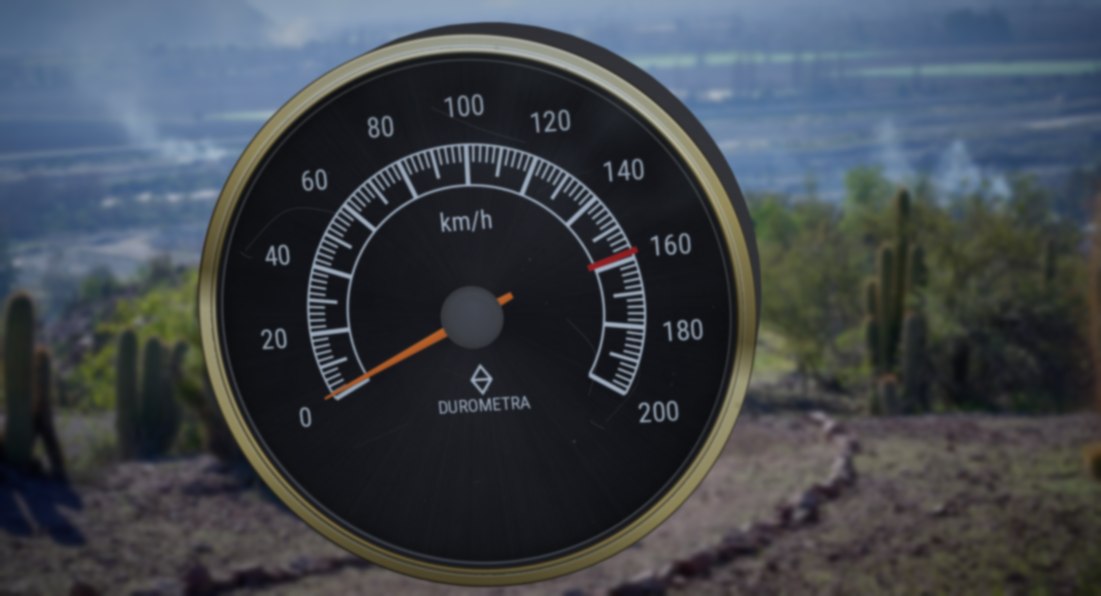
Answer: 2 km/h
